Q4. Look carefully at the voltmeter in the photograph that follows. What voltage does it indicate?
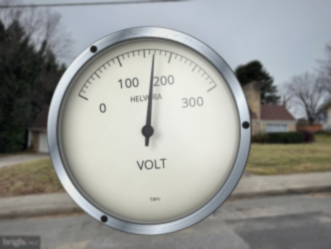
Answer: 170 V
